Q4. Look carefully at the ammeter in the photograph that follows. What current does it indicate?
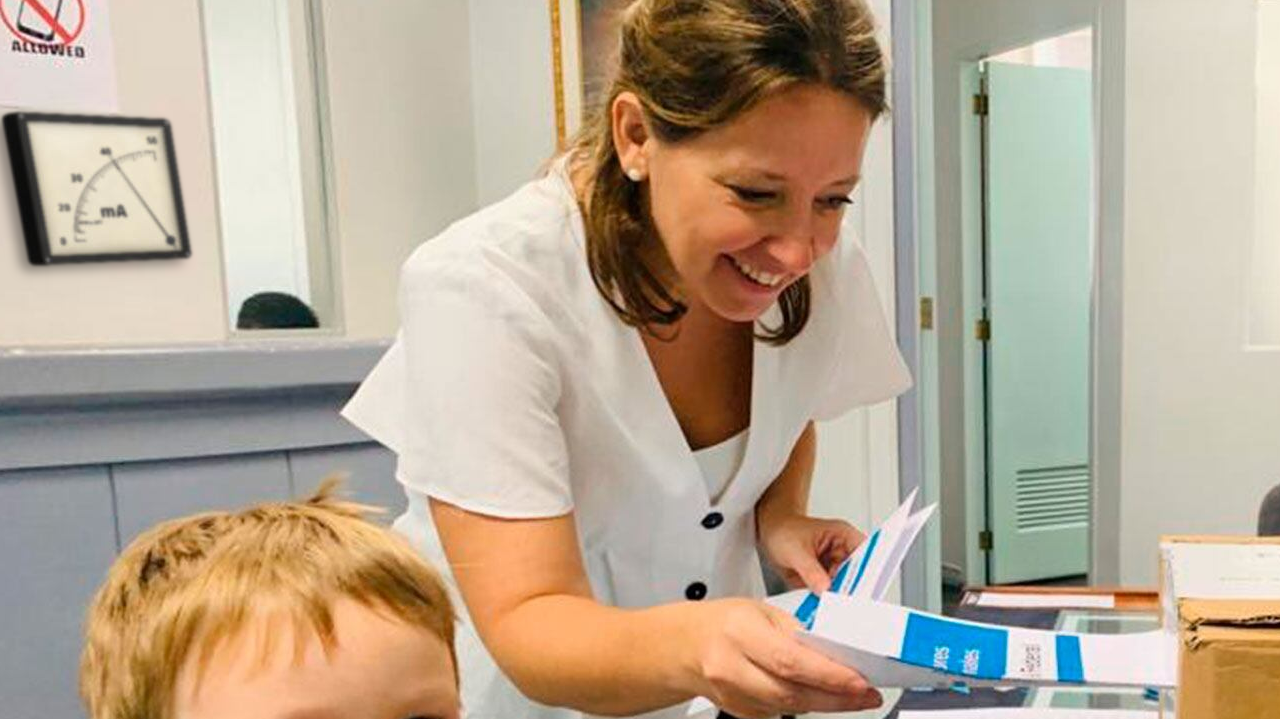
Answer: 40 mA
